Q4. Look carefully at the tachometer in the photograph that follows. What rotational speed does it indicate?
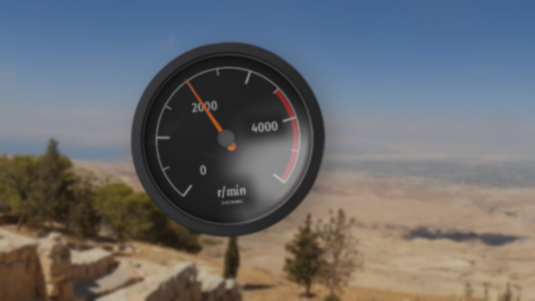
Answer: 2000 rpm
